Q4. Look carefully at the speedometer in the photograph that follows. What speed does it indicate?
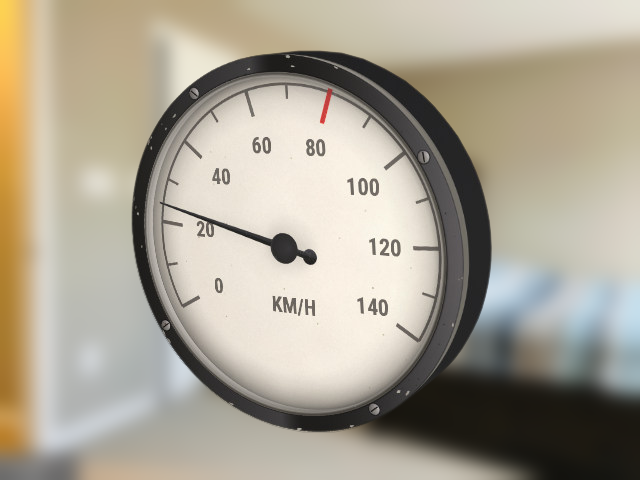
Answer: 25 km/h
